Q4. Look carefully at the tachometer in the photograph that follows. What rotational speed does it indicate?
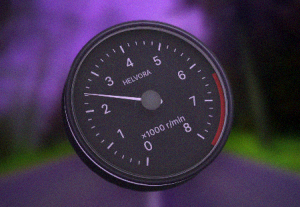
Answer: 2400 rpm
